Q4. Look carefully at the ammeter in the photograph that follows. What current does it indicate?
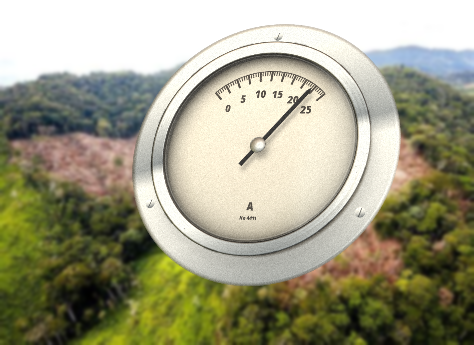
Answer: 22.5 A
